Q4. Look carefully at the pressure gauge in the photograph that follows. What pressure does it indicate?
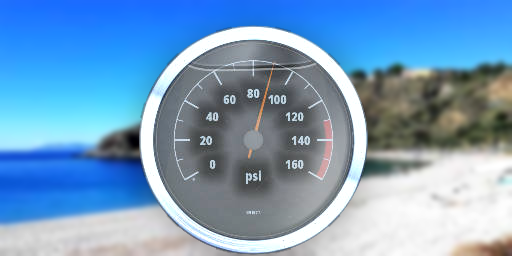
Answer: 90 psi
